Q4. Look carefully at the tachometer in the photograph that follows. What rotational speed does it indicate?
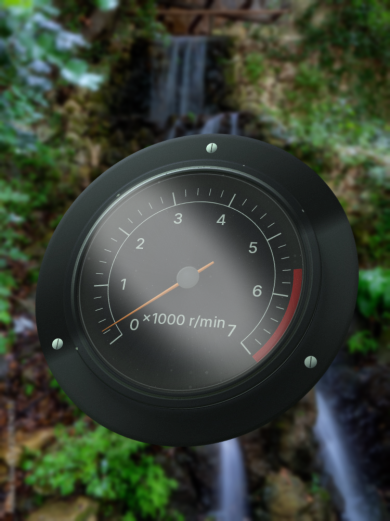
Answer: 200 rpm
